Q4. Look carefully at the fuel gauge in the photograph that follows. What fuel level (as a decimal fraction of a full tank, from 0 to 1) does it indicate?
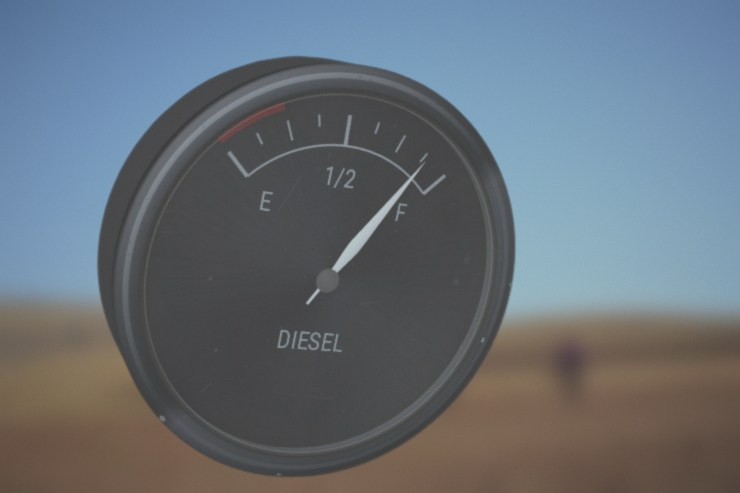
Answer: 0.875
